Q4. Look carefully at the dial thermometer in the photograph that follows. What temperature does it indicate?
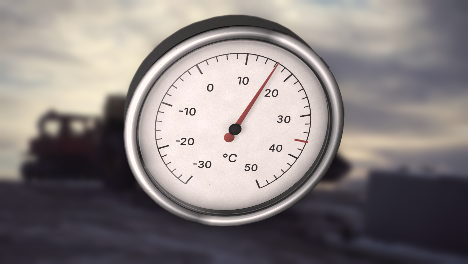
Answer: 16 °C
